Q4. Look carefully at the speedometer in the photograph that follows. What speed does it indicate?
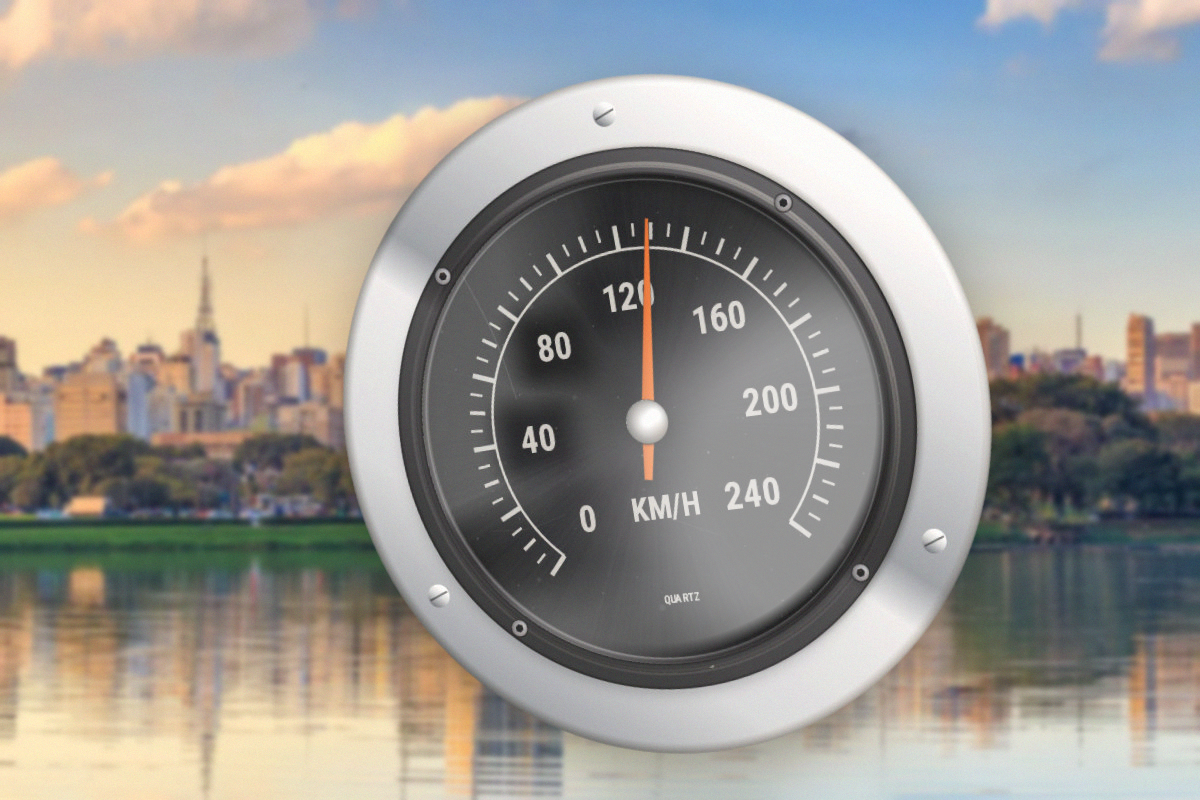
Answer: 130 km/h
